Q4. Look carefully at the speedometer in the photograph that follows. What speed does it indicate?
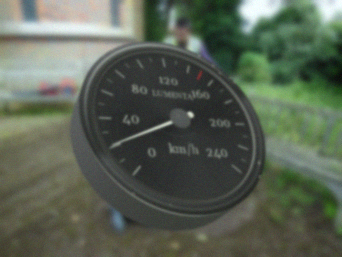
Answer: 20 km/h
